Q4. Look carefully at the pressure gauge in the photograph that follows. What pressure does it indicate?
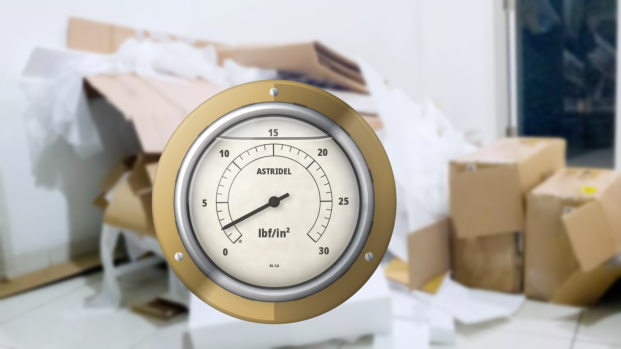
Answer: 2 psi
